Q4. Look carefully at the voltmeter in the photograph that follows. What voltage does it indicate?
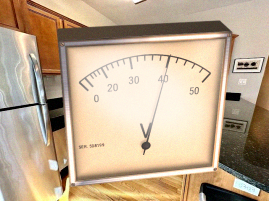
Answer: 40 V
